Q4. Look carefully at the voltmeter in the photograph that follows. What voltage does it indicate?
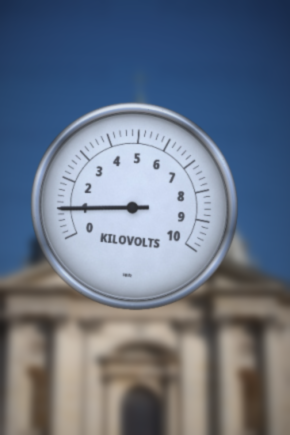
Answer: 1 kV
